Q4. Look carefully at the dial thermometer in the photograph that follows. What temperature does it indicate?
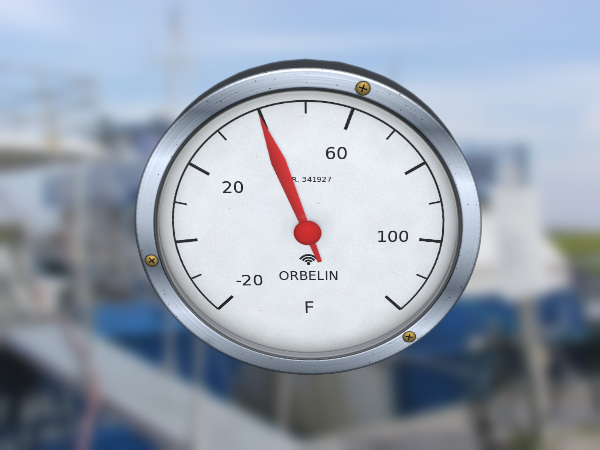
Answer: 40 °F
